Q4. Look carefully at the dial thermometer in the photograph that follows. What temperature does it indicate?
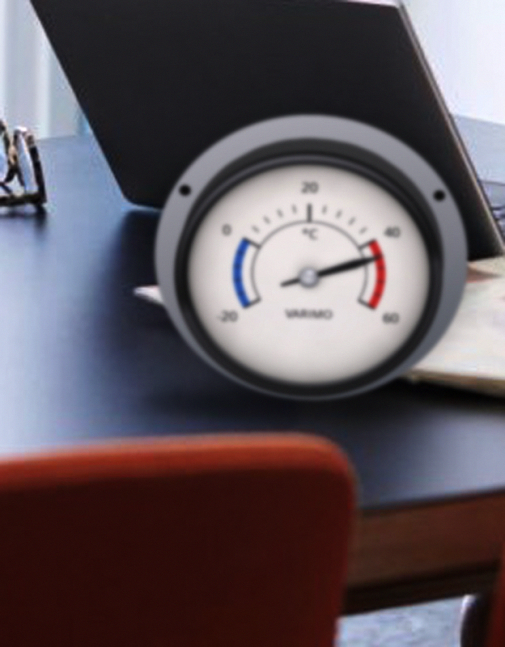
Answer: 44 °C
